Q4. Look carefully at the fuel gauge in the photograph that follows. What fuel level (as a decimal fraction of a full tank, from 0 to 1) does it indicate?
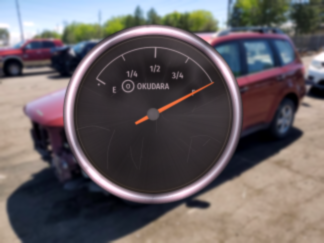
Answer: 1
